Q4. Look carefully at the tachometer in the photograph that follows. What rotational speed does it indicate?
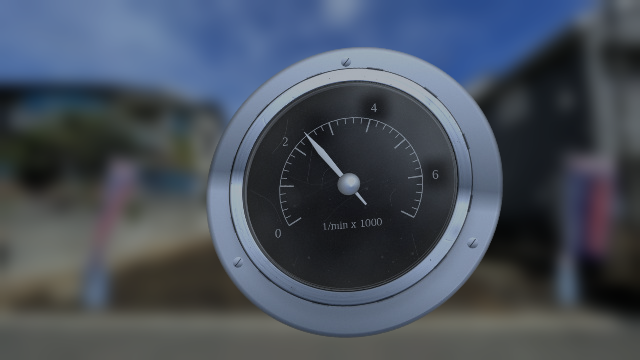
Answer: 2400 rpm
